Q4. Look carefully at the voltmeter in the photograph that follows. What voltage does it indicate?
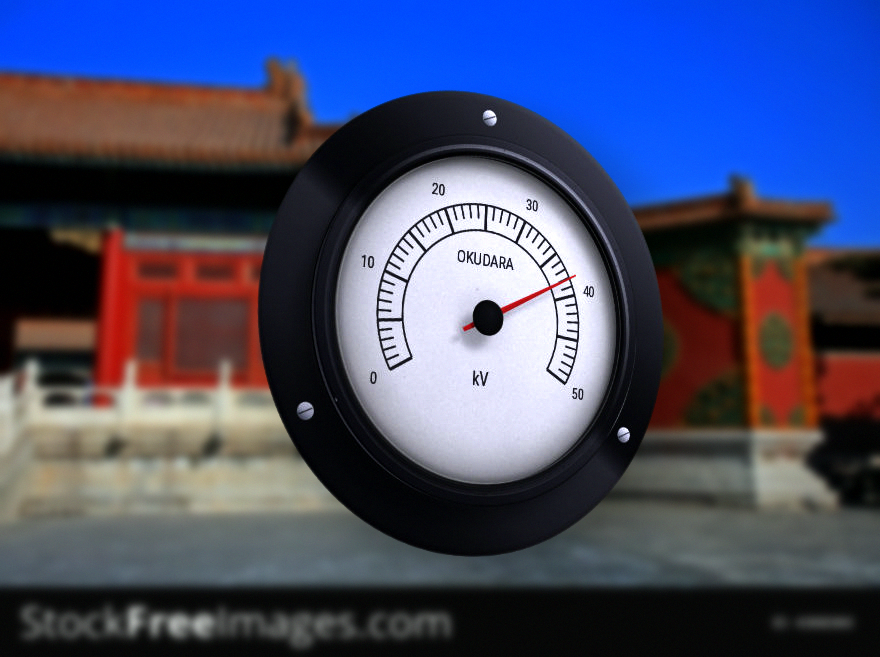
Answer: 38 kV
